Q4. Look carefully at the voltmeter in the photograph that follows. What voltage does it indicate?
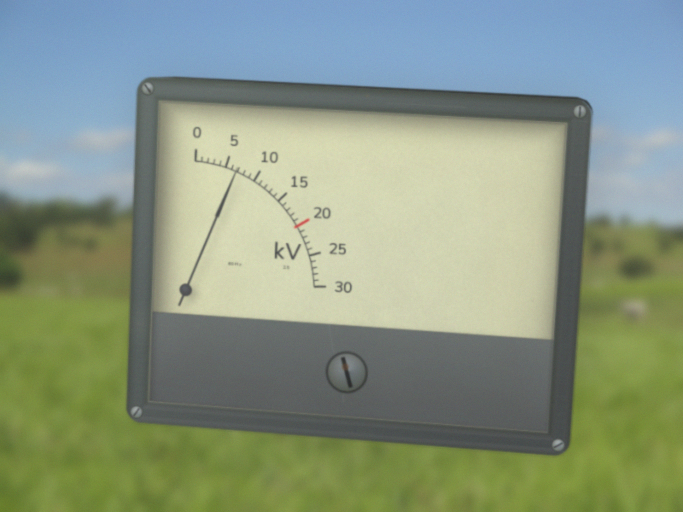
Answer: 7 kV
